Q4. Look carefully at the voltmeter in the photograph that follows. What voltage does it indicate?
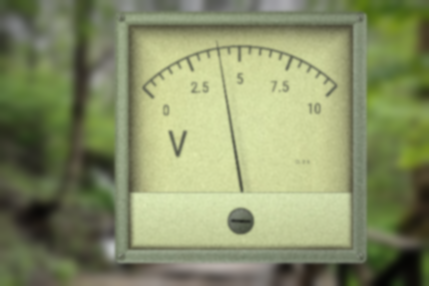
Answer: 4 V
